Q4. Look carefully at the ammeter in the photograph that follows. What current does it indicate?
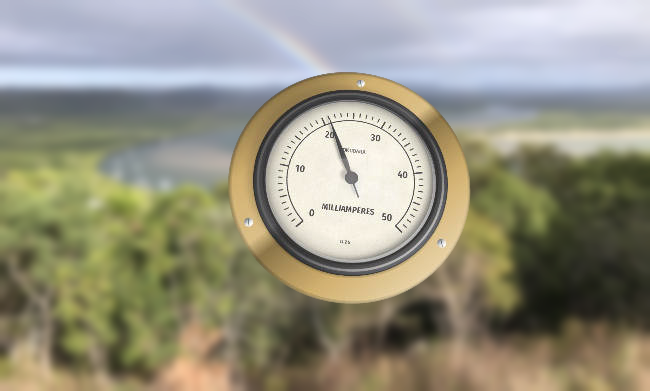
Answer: 21 mA
